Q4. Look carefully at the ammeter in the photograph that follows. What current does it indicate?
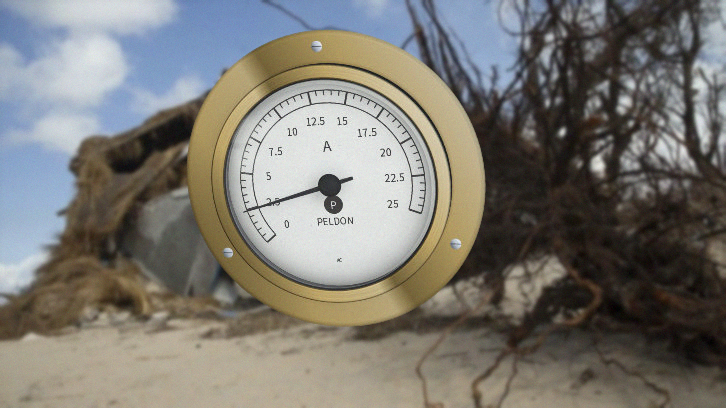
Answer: 2.5 A
